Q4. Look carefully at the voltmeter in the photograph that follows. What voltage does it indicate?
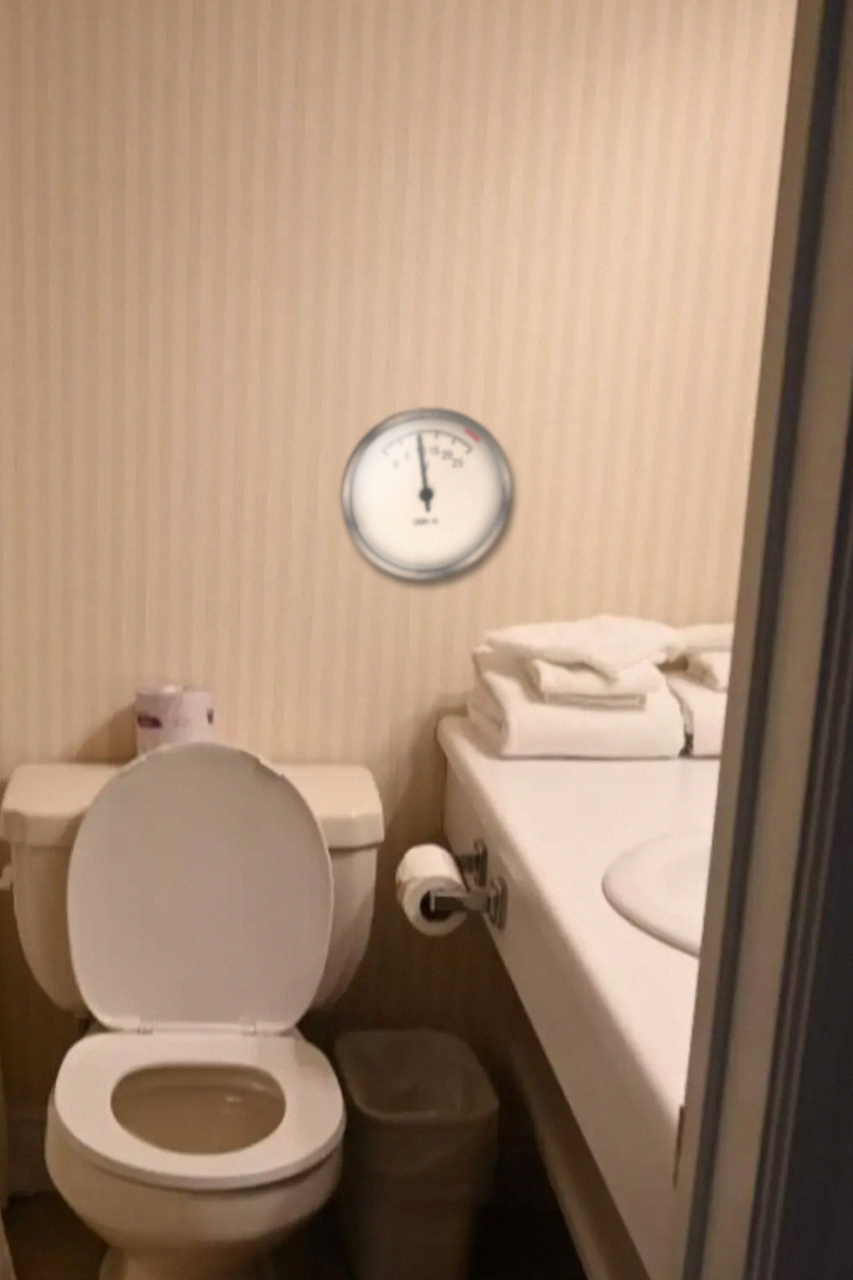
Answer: 10 V
